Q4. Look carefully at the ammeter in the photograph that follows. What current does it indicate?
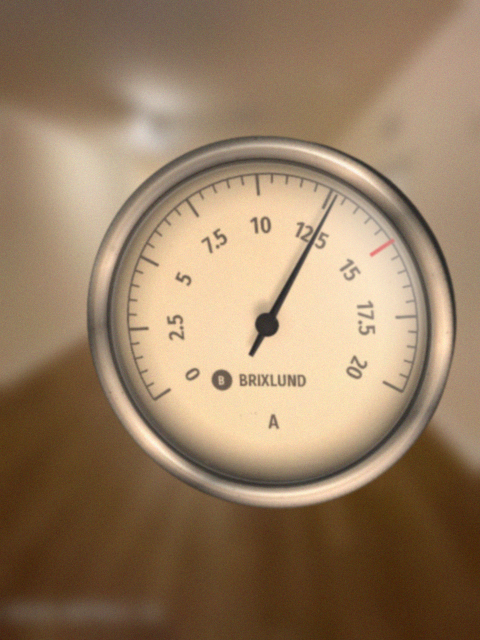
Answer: 12.75 A
